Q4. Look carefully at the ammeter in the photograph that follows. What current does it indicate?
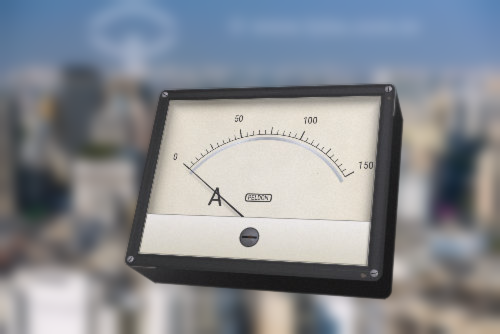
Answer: 0 A
